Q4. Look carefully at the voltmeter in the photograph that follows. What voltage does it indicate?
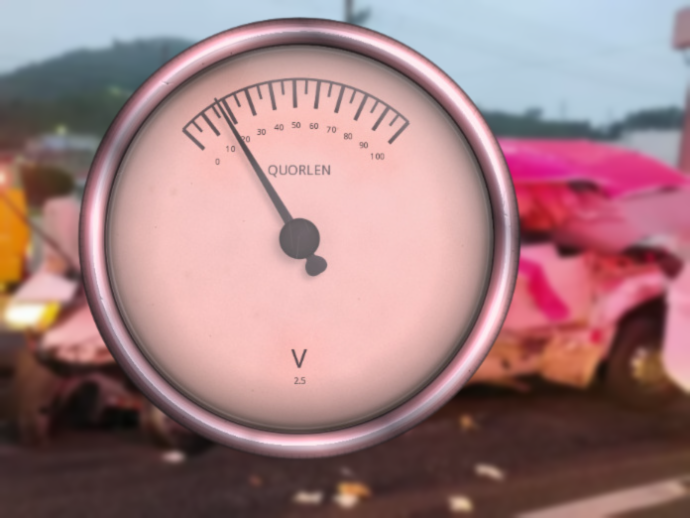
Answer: 17.5 V
